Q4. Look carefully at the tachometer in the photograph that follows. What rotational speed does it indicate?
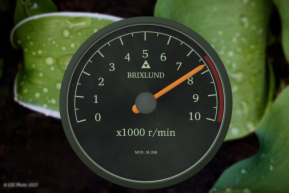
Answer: 7750 rpm
